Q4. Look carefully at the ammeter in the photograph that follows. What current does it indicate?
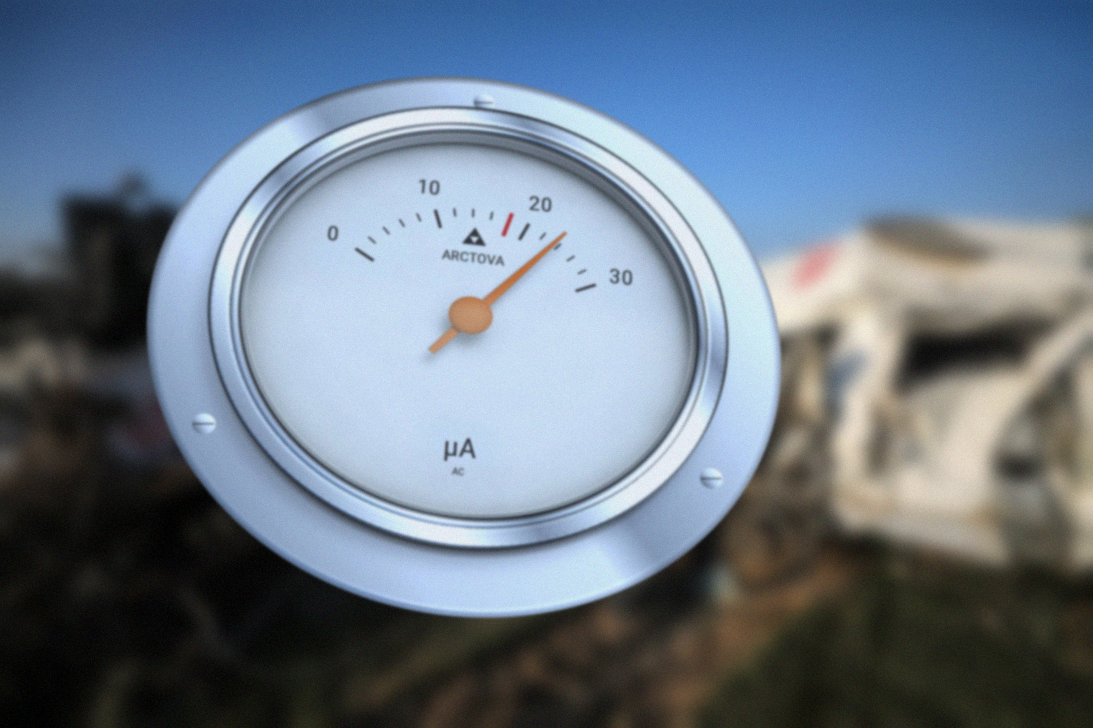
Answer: 24 µA
